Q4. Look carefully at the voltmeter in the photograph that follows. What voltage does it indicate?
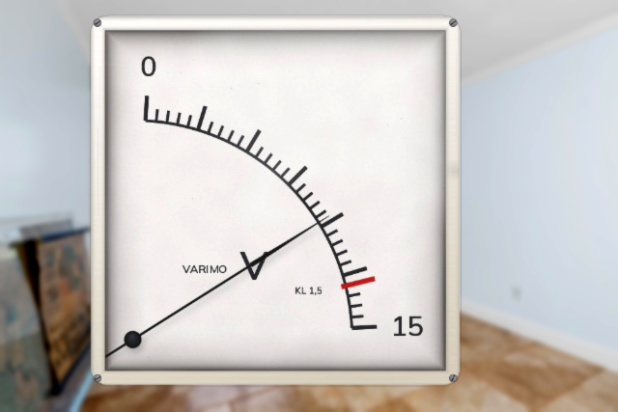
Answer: 9.75 V
